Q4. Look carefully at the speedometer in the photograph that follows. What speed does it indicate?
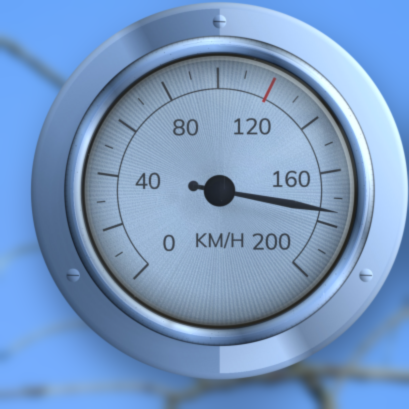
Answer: 175 km/h
